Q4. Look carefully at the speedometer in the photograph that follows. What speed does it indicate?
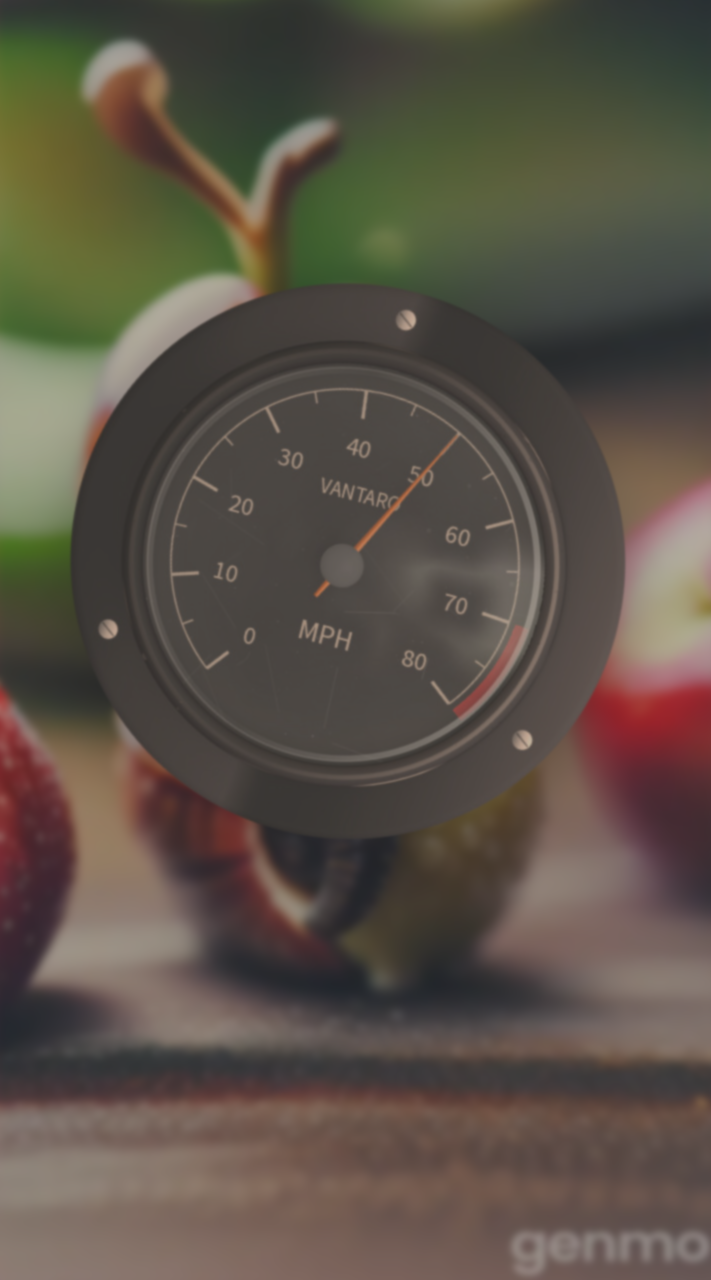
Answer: 50 mph
